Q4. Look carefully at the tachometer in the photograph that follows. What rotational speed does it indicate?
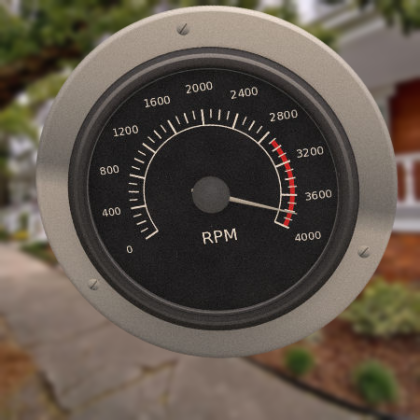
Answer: 3800 rpm
